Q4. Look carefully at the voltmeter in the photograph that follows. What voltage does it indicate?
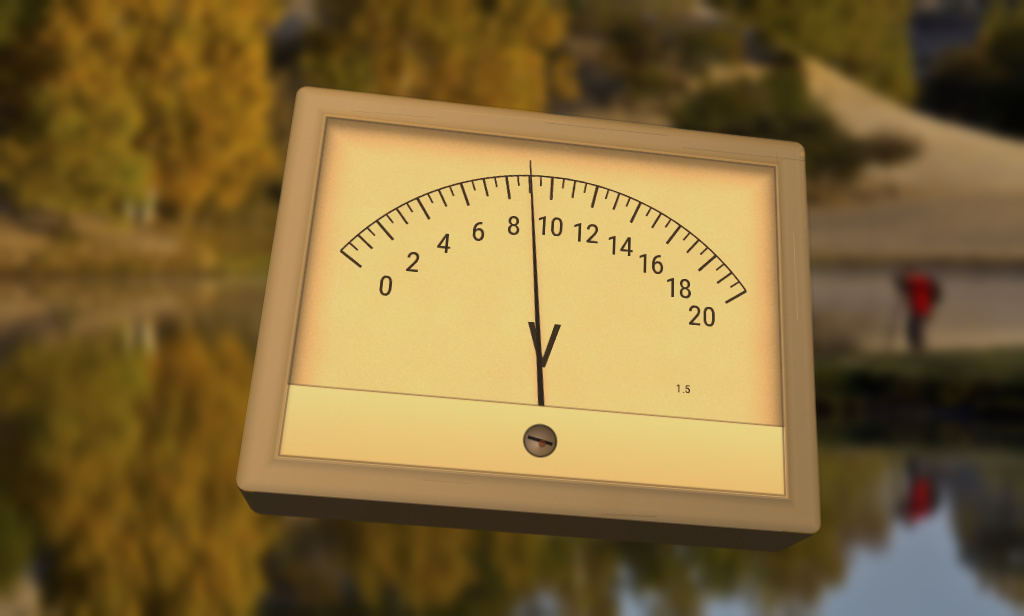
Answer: 9 V
